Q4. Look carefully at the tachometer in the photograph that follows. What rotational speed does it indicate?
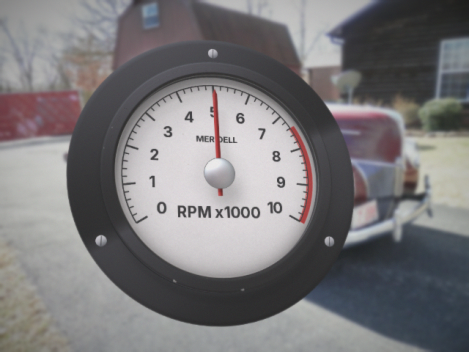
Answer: 5000 rpm
